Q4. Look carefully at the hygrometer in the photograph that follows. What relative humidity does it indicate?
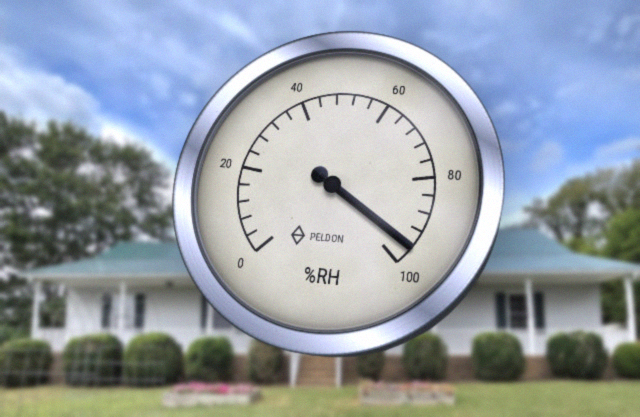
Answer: 96 %
